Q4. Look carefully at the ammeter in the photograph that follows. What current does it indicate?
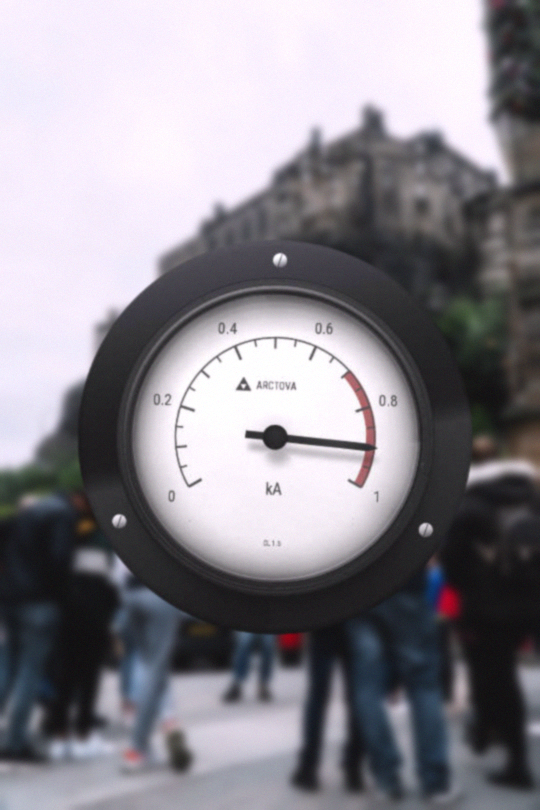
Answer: 0.9 kA
